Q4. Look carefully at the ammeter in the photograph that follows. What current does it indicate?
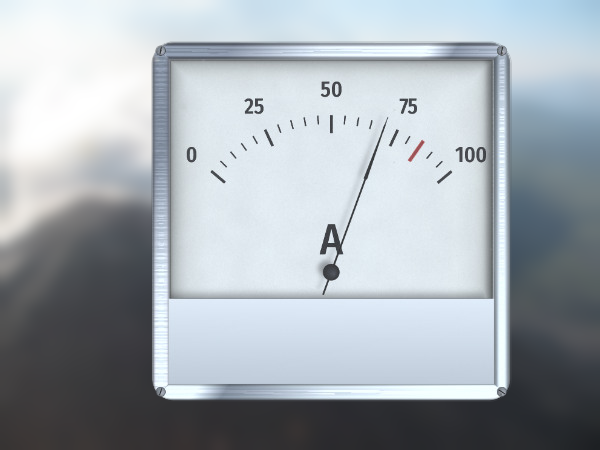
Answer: 70 A
